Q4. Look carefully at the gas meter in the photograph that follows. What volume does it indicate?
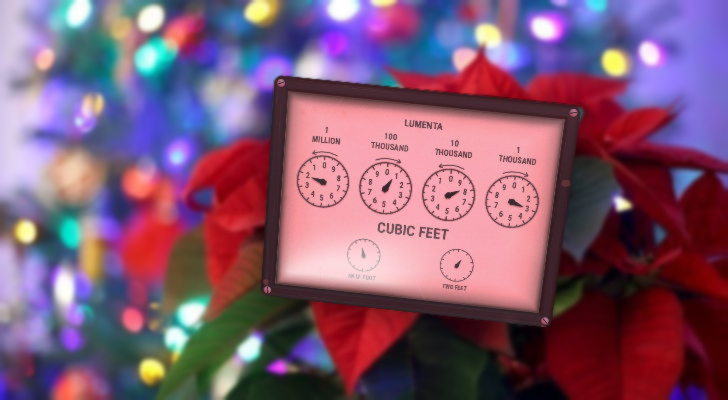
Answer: 208300 ft³
